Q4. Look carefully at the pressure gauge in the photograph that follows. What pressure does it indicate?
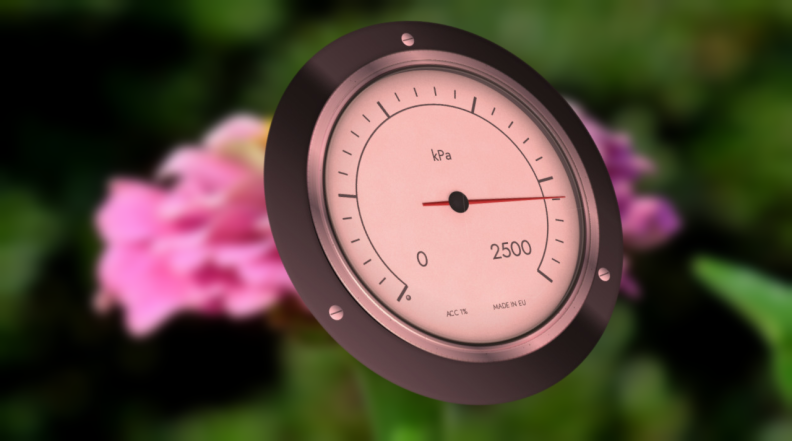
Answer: 2100 kPa
